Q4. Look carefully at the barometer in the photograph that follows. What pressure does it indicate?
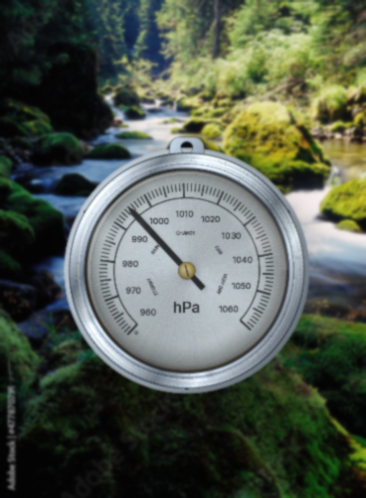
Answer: 995 hPa
